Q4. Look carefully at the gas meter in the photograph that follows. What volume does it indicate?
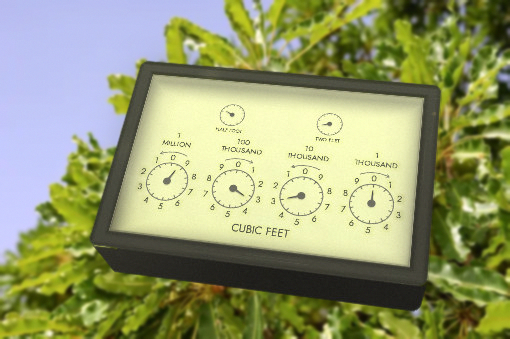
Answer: 933000 ft³
